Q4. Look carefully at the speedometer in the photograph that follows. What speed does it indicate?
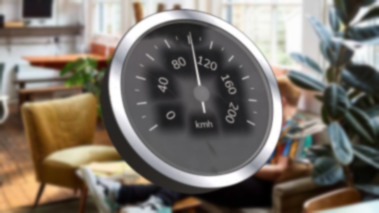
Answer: 100 km/h
